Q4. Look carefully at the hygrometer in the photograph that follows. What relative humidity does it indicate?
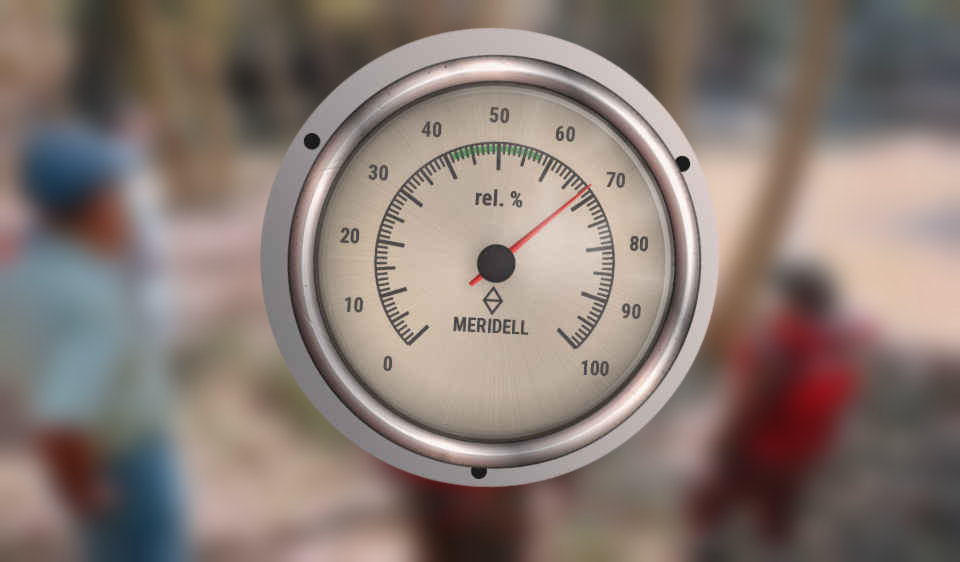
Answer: 68 %
